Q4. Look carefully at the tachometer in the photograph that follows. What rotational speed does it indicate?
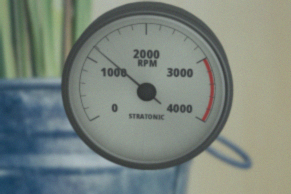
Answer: 1200 rpm
